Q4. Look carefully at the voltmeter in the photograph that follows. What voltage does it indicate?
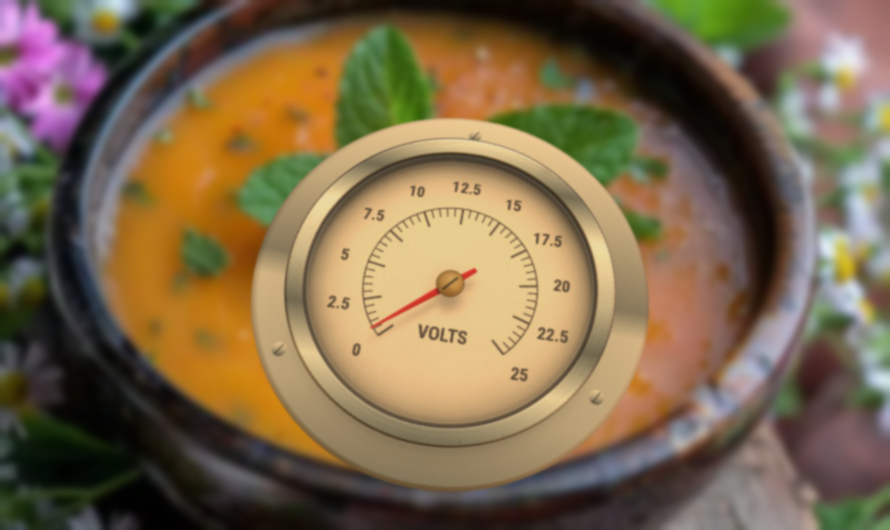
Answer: 0.5 V
